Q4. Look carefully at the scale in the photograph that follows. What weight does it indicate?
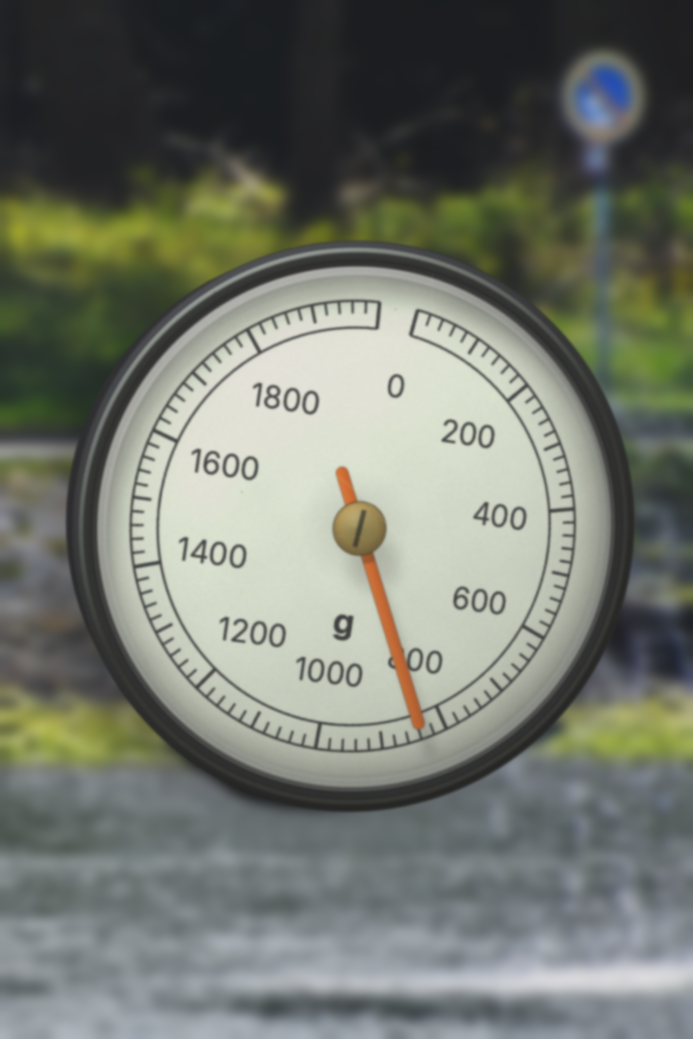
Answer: 840 g
